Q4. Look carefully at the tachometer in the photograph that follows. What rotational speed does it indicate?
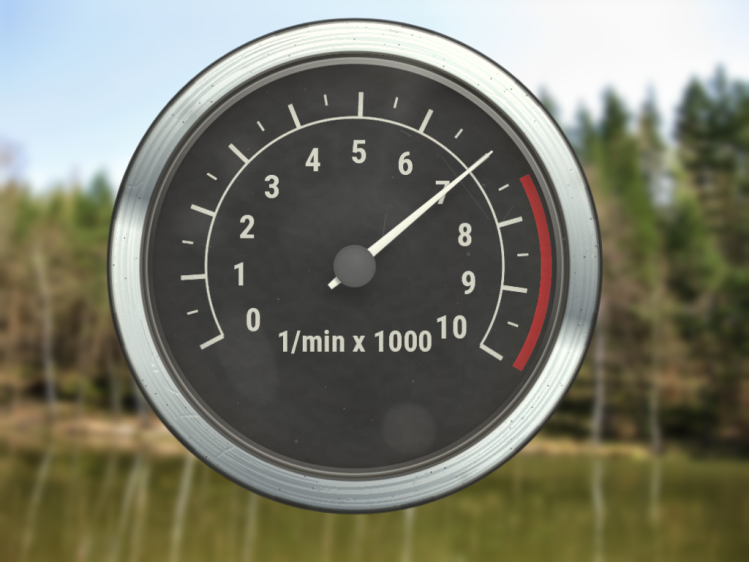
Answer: 7000 rpm
